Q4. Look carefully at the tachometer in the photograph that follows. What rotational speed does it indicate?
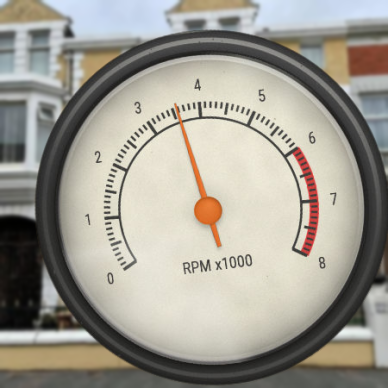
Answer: 3600 rpm
